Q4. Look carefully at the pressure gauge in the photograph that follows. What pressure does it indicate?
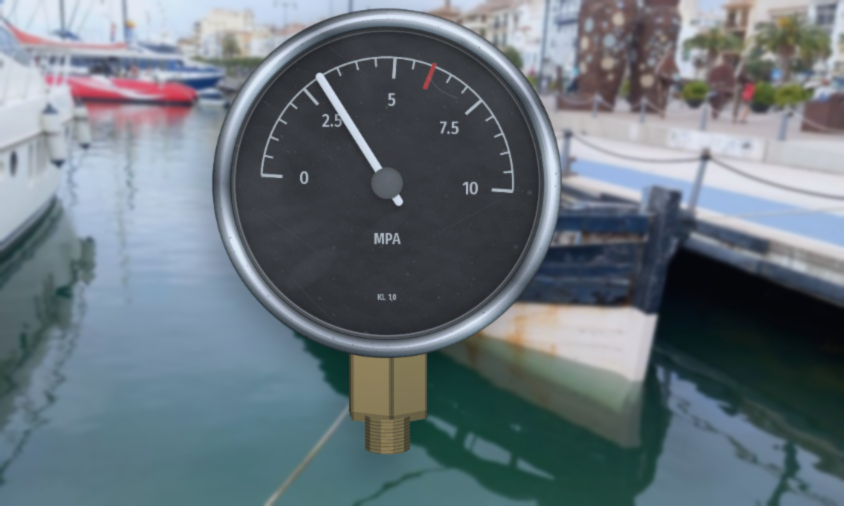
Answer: 3 MPa
